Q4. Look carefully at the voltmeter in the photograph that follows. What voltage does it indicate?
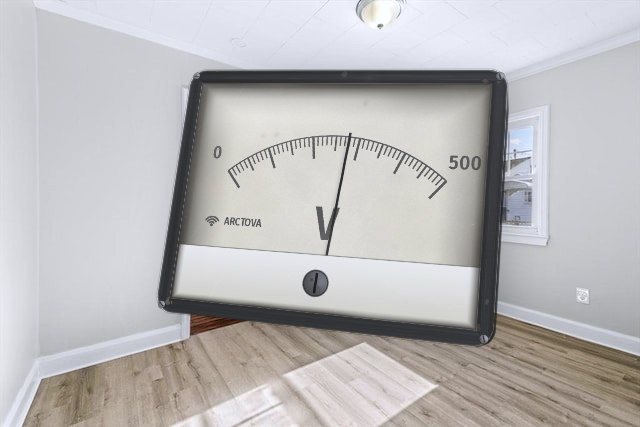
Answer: 280 V
